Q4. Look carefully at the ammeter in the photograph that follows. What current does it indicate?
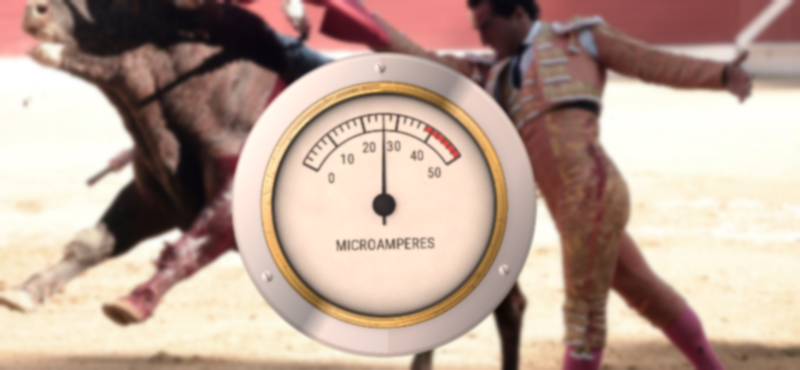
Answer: 26 µA
